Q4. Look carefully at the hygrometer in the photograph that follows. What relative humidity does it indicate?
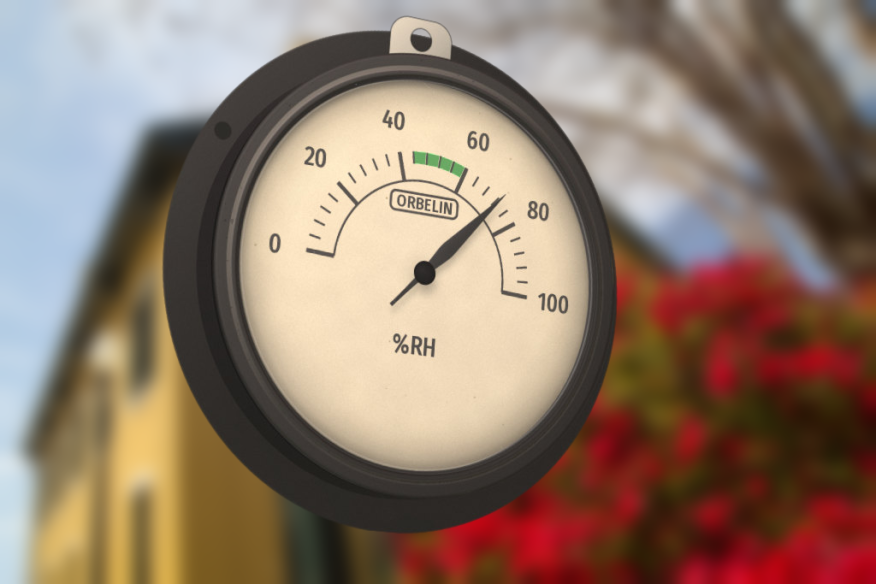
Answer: 72 %
